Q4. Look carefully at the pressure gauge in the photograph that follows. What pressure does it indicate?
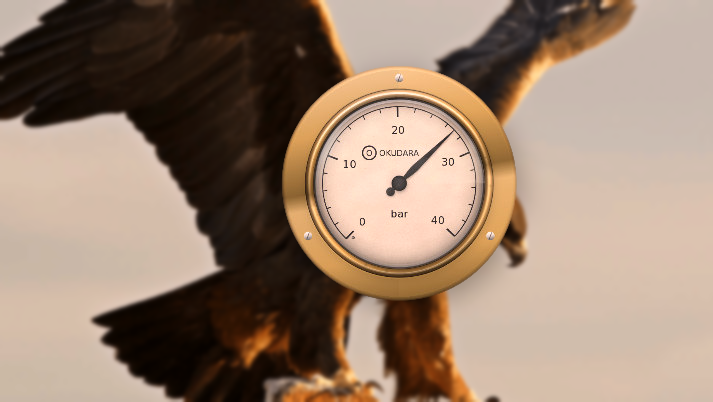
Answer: 27 bar
